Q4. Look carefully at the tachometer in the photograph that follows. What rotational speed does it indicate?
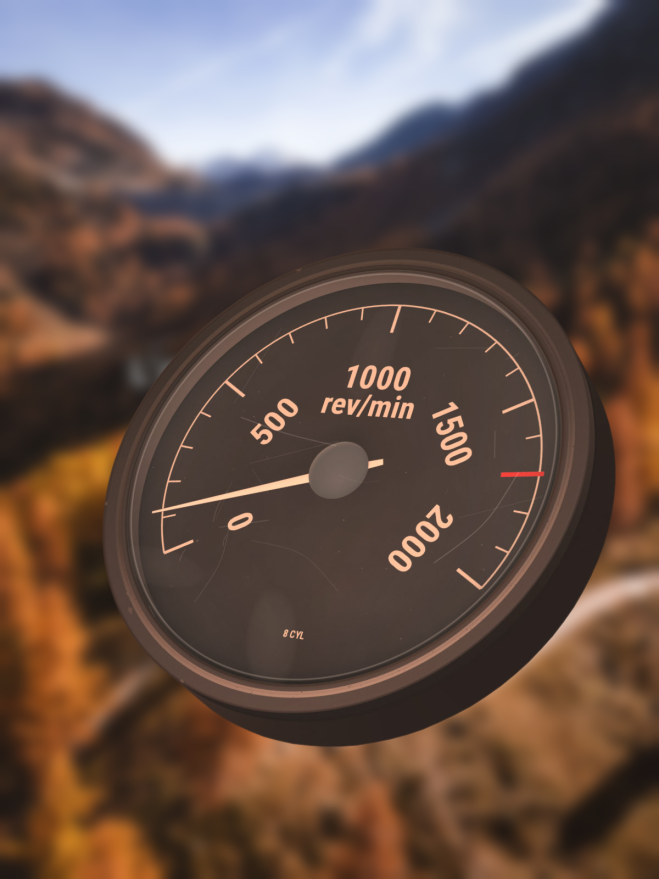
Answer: 100 rpm
